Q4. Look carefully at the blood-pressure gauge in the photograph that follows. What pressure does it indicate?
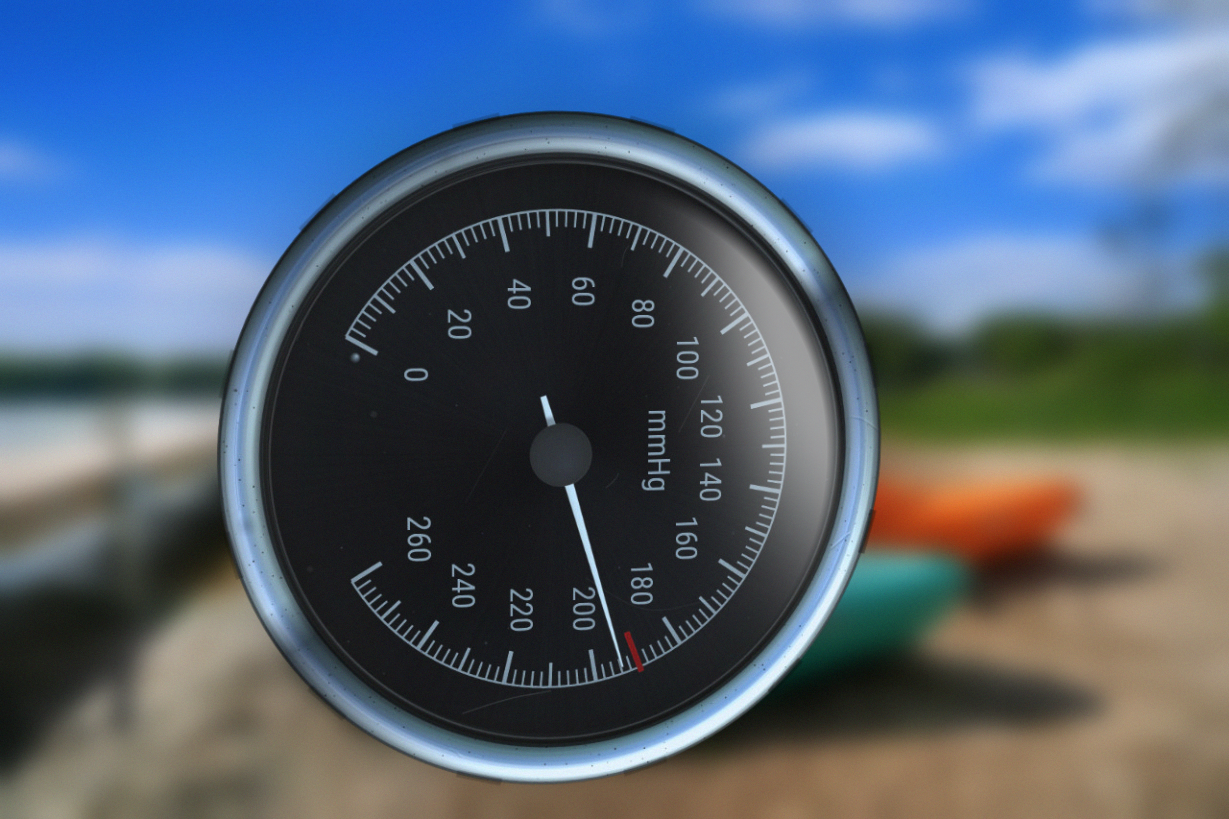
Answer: 194 mmHg
